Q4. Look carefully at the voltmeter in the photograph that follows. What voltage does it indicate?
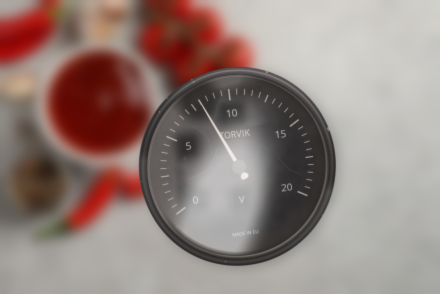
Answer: 8 V
